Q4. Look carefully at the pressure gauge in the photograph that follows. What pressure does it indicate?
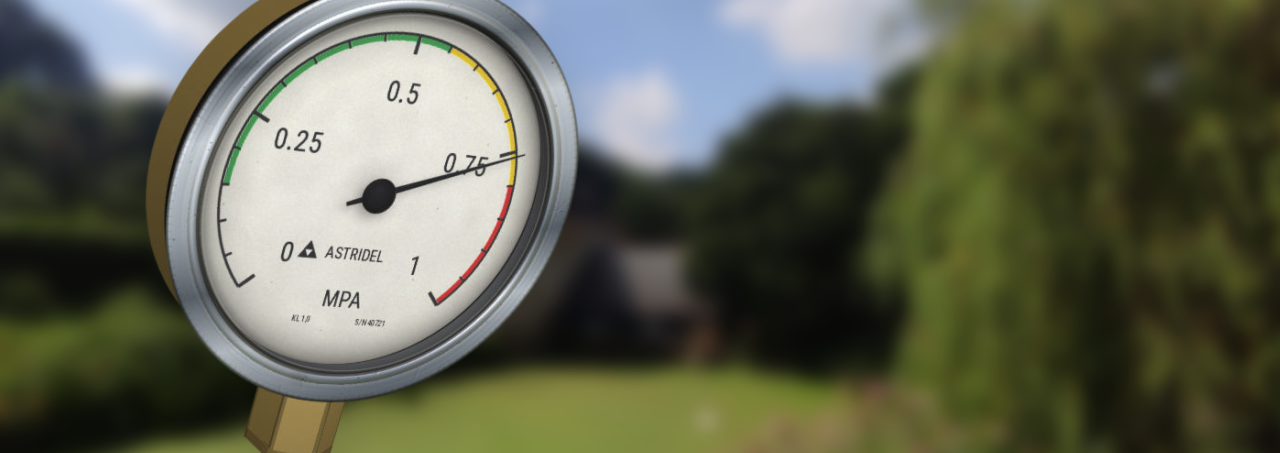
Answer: 0.75 MPa
